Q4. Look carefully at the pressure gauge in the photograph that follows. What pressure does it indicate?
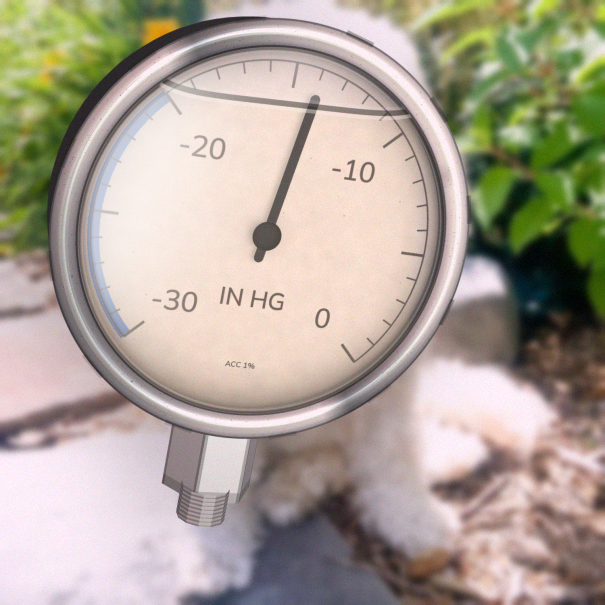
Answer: -14 inHg
